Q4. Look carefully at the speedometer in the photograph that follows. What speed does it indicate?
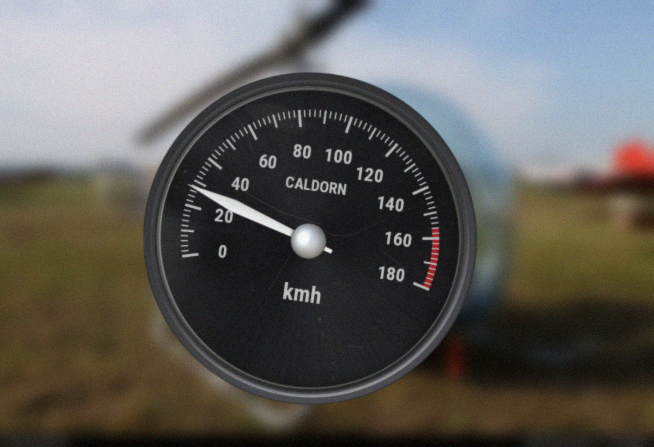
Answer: 28 km/h
